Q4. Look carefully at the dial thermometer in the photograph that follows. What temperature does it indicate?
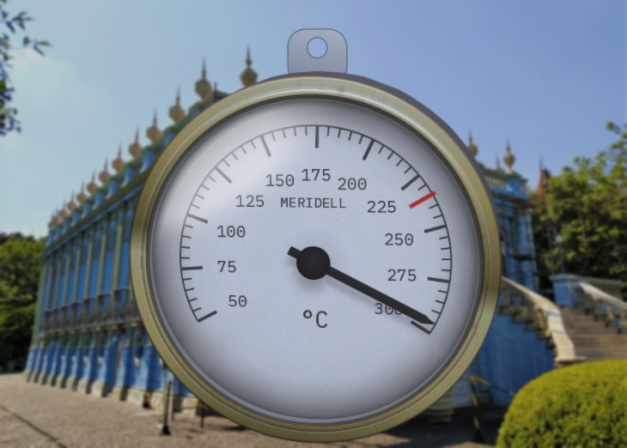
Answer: 295 °C
